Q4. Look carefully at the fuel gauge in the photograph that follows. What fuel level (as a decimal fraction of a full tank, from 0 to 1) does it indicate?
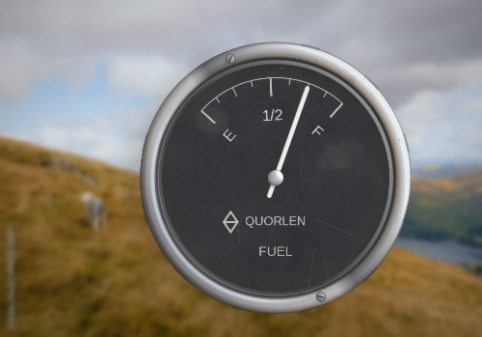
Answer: 0.75
